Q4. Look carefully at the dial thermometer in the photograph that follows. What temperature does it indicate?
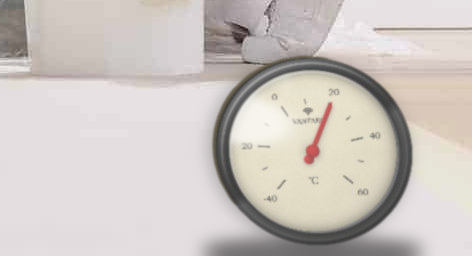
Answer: 20 °C
